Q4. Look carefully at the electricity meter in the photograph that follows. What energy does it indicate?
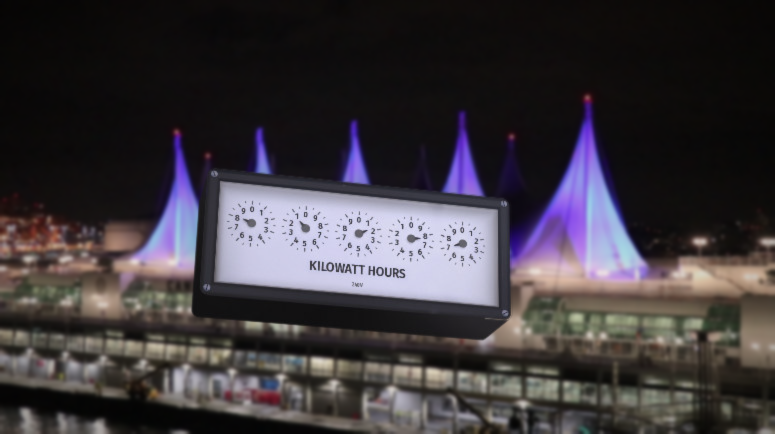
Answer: 81177 kWh
